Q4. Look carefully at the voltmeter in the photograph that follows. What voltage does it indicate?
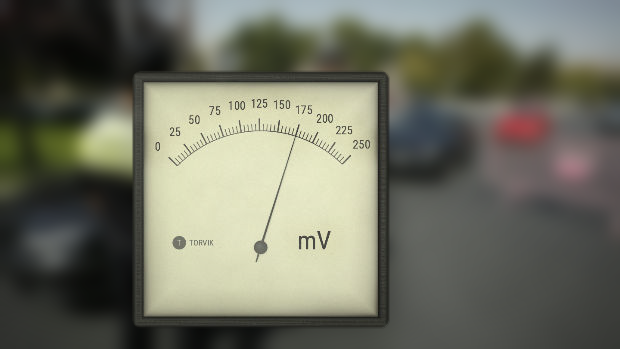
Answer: 175 mV
